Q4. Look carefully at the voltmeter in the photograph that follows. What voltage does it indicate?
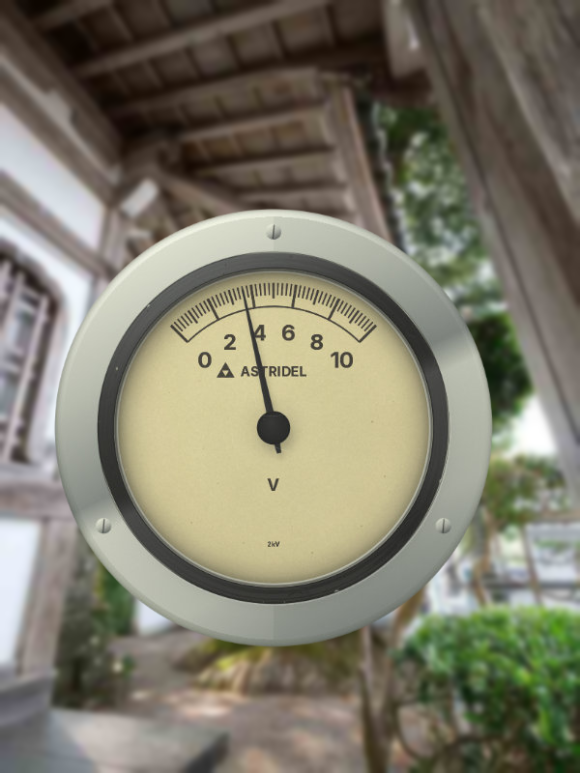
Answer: 3.6 V
